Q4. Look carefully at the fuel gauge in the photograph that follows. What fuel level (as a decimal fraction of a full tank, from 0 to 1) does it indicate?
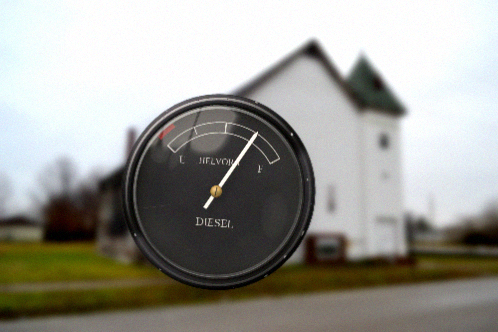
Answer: 0.75
